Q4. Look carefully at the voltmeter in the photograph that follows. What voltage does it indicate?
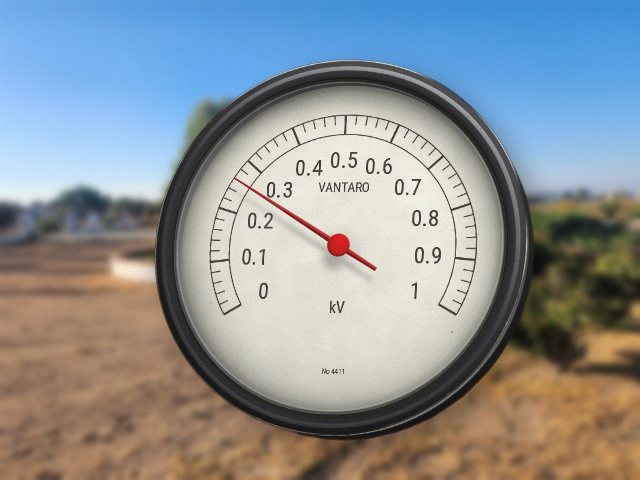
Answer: 0.26 kV
